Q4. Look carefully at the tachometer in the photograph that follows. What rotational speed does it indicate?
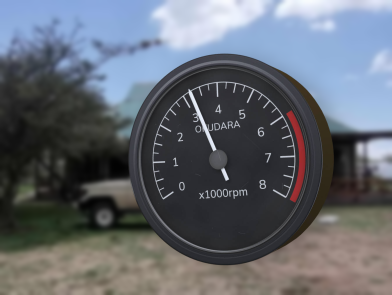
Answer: 3250 rpm
